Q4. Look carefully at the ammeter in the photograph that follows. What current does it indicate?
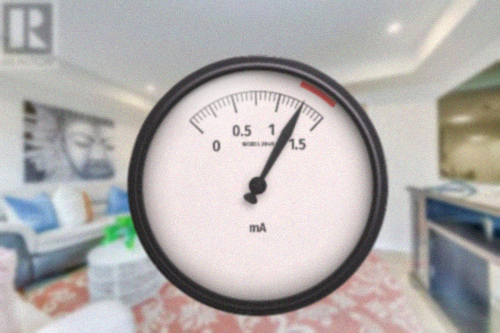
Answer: 1.25 mA
